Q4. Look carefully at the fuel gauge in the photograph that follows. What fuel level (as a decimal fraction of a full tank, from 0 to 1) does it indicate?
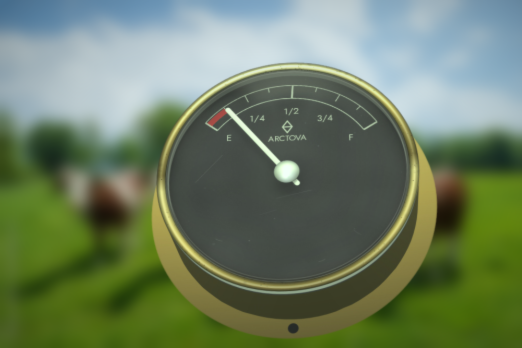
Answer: 0.125
